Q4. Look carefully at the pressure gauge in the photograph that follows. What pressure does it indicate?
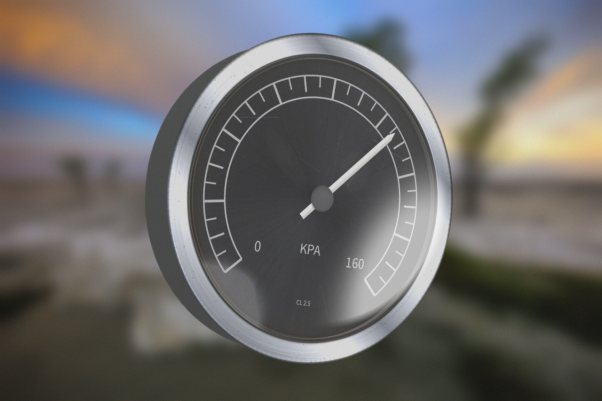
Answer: 105 kPa
